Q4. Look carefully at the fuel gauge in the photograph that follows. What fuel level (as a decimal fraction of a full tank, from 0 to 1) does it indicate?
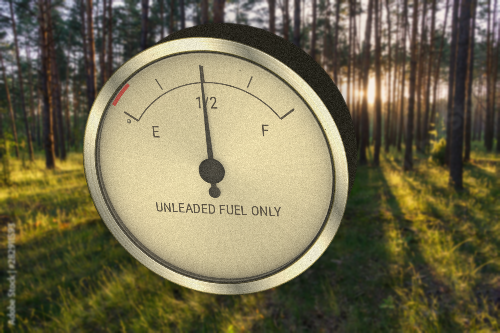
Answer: 0.5
